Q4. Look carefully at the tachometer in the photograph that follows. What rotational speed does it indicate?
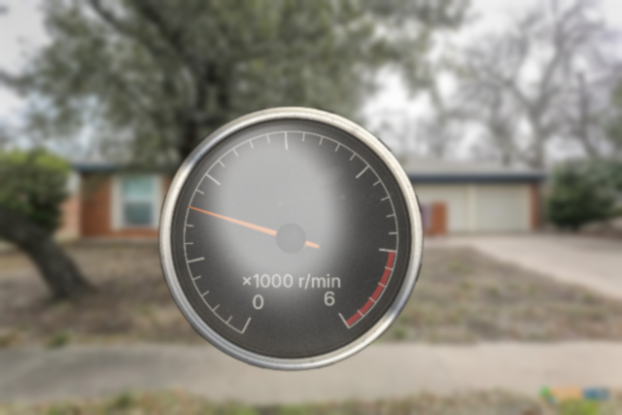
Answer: 1600 rpm
